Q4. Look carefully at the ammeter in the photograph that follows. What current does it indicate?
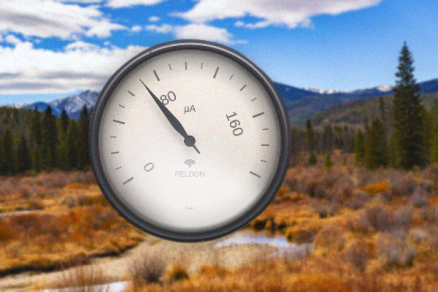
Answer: 70 µA
